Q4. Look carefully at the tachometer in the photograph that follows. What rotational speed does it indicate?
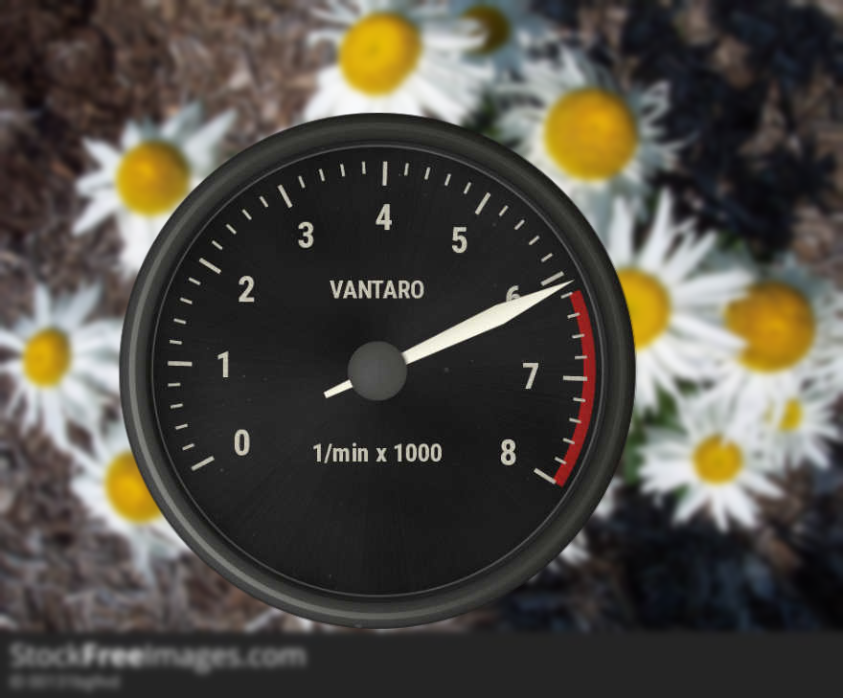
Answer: 6100 rpm
